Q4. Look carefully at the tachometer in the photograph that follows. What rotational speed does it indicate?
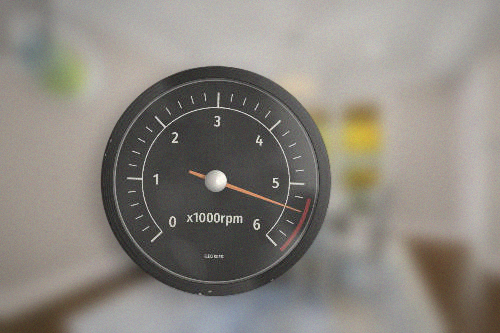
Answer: 5400 rpm
